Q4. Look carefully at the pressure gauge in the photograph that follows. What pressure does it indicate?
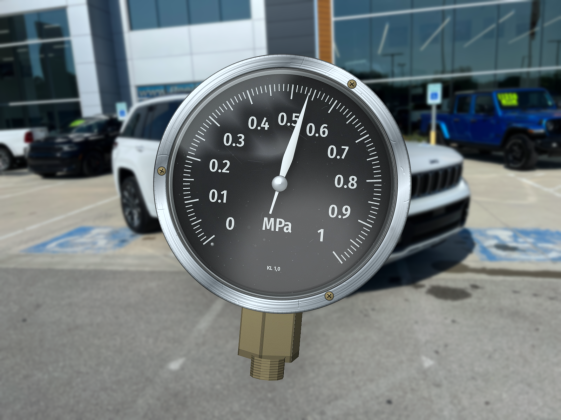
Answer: 0.54 MPa
